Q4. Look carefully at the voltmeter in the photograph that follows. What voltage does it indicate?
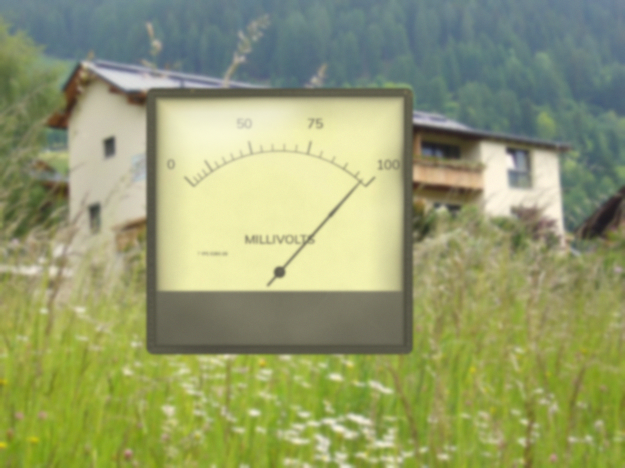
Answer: 97.5 mV
